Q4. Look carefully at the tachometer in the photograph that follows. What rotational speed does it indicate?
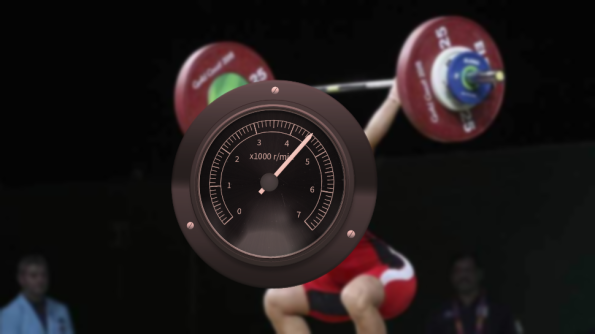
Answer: 4500 rpm
